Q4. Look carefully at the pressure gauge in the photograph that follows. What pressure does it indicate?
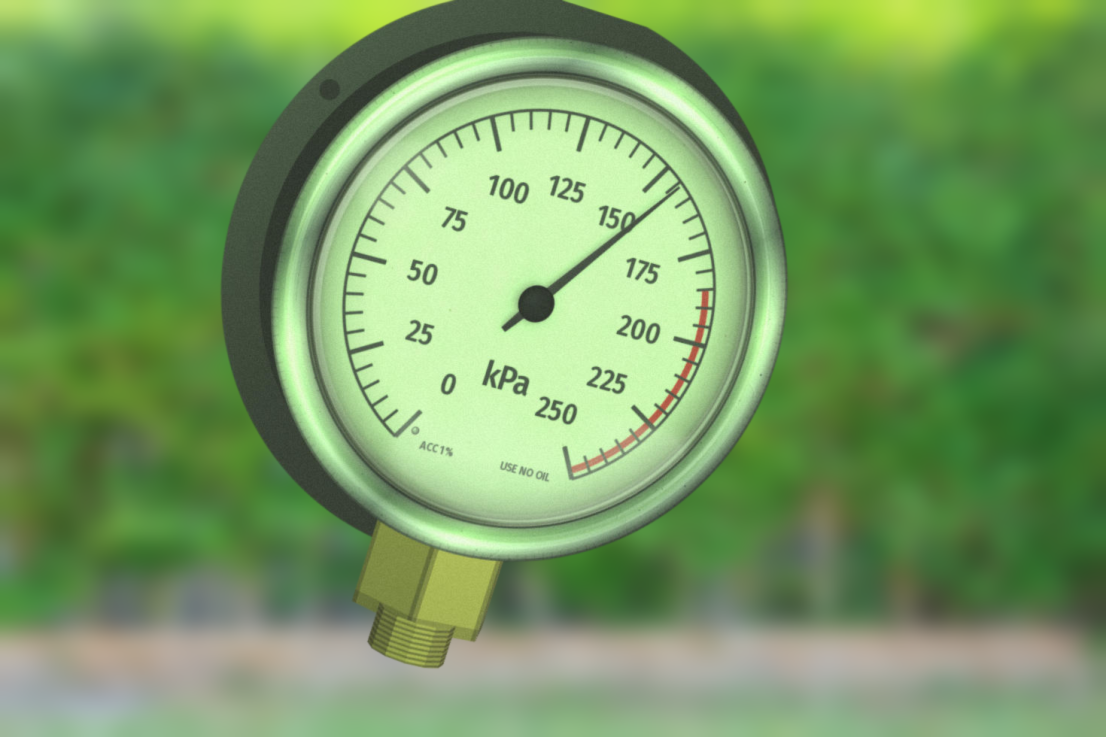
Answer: 155 kPa
